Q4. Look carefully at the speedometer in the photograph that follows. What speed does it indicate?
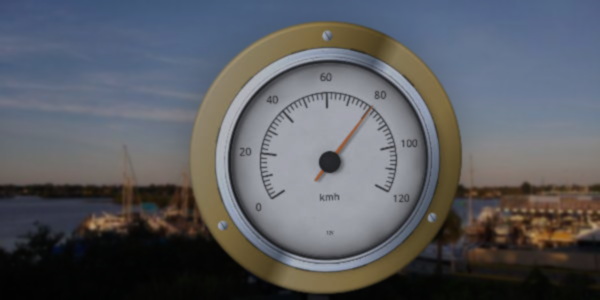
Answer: 80 km/h
